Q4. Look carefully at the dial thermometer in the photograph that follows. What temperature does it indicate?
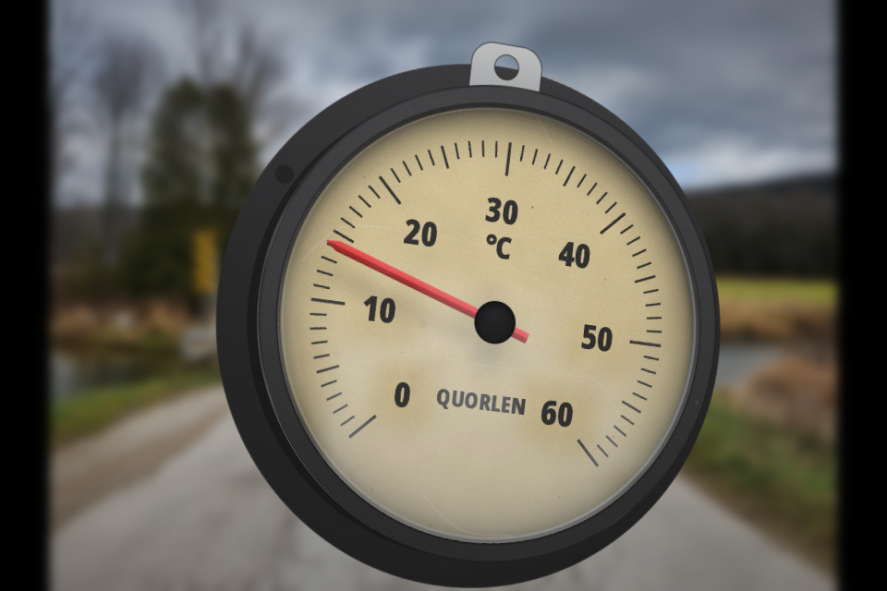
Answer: 14 °C
